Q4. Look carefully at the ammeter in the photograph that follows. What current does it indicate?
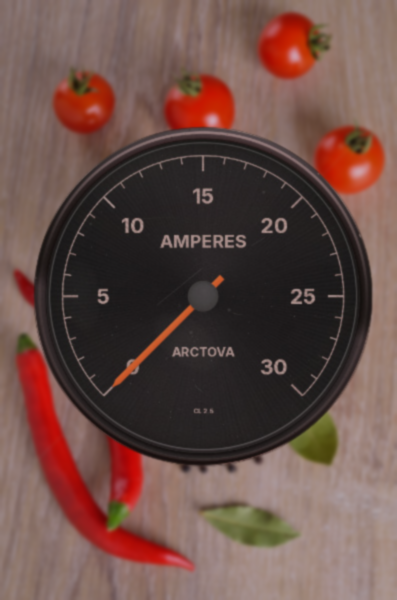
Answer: 0 A
